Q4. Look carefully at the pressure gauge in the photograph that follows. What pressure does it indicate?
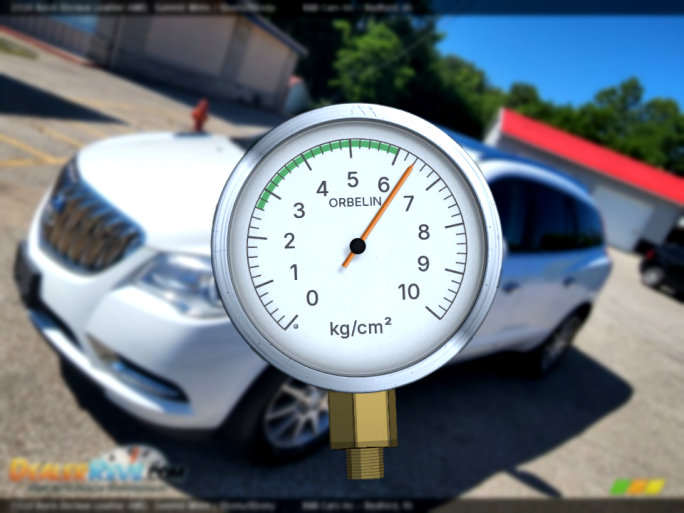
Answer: 6.4 kg/cm²
